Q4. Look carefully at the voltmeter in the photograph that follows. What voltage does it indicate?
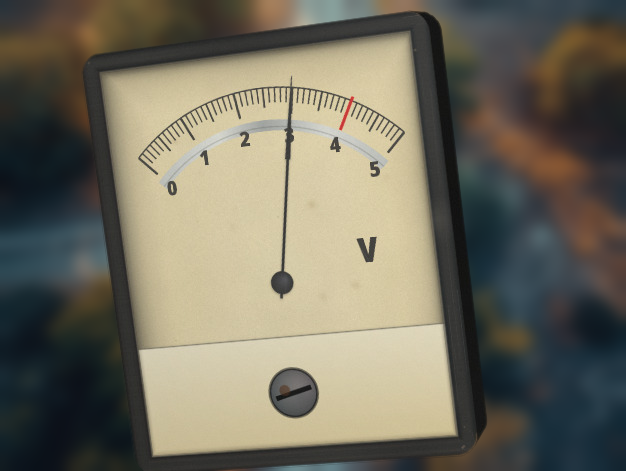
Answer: 3 V
